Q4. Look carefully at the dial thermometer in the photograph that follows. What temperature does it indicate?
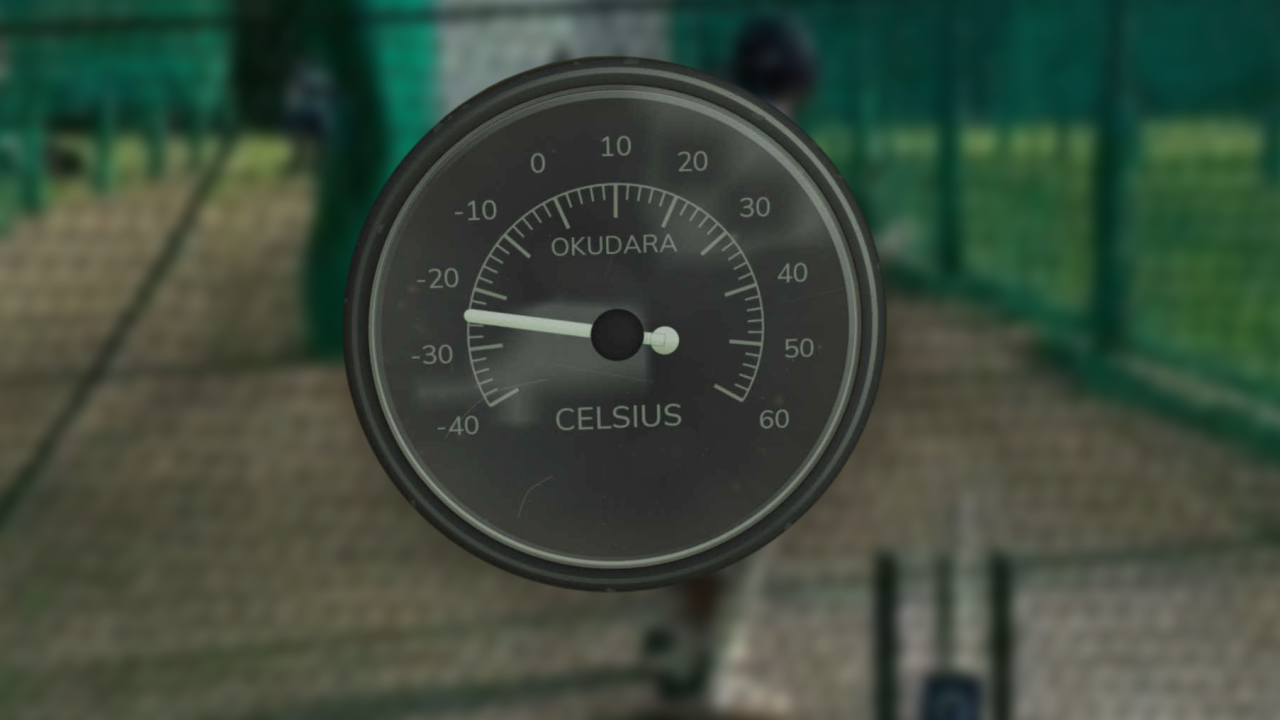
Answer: -24 °C
